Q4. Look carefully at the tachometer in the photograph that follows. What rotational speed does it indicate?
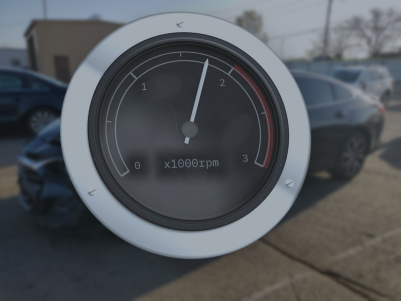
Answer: 1750 rpm
